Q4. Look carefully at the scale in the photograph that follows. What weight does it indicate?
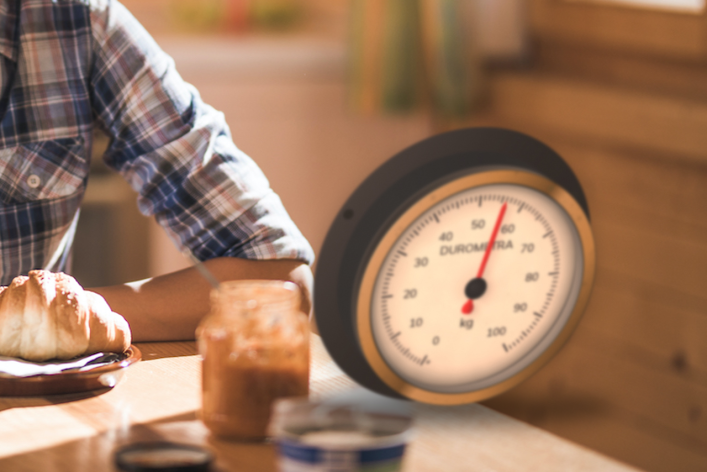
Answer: 55 kg
